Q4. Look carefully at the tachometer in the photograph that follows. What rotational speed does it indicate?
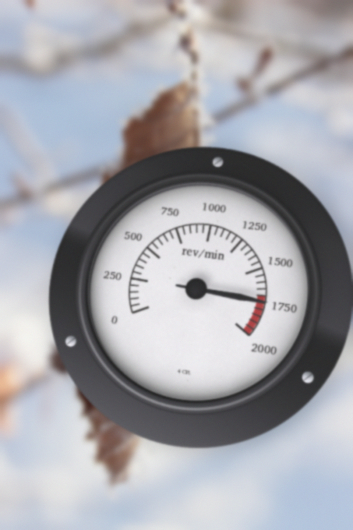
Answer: 1750 rpm
